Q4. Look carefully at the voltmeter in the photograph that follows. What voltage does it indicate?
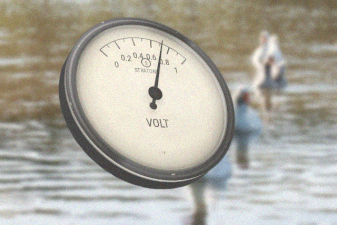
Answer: 0.7 V
